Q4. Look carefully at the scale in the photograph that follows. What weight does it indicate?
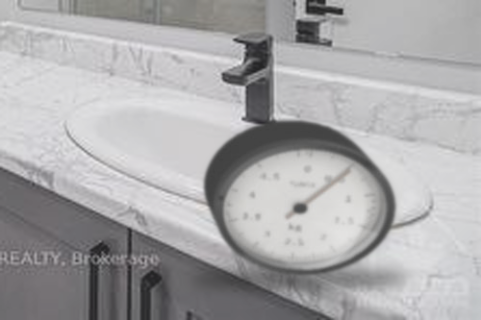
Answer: 0.5 kg
